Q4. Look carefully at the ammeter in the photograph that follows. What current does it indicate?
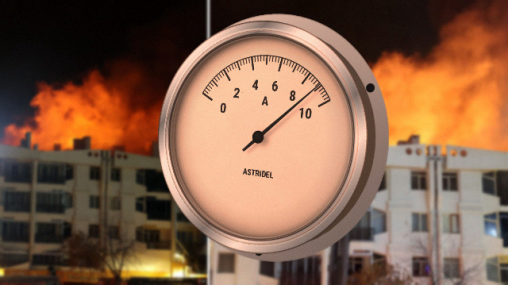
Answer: 9 A
